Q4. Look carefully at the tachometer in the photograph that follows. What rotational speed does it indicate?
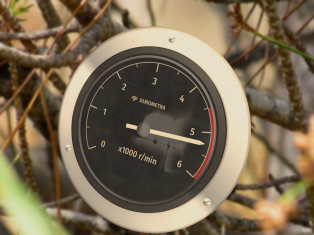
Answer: 5250 rpm
